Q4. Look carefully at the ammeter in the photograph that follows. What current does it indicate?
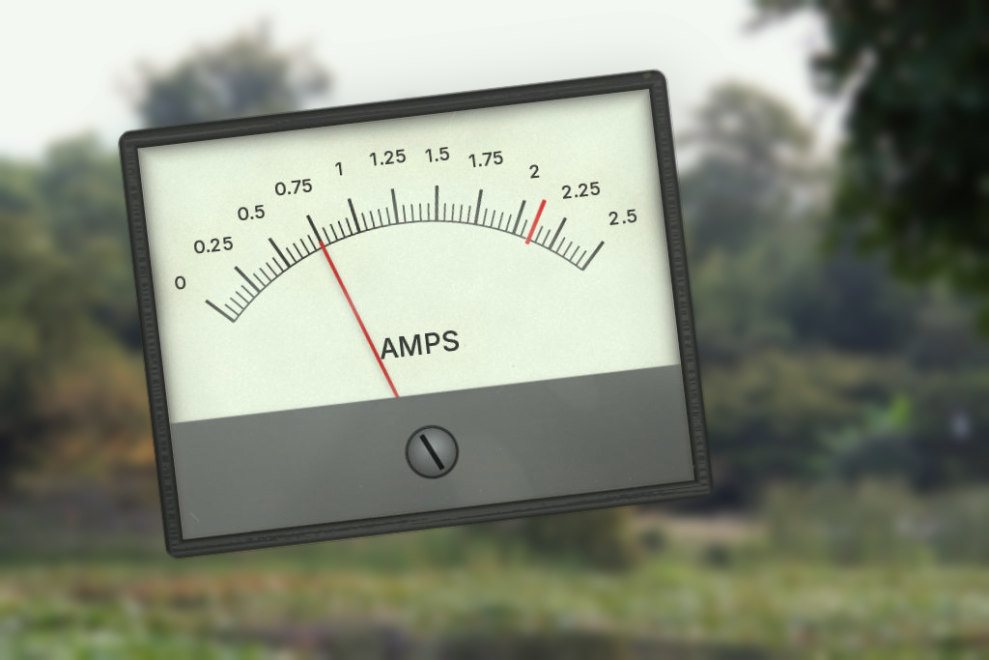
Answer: 0.75 A
